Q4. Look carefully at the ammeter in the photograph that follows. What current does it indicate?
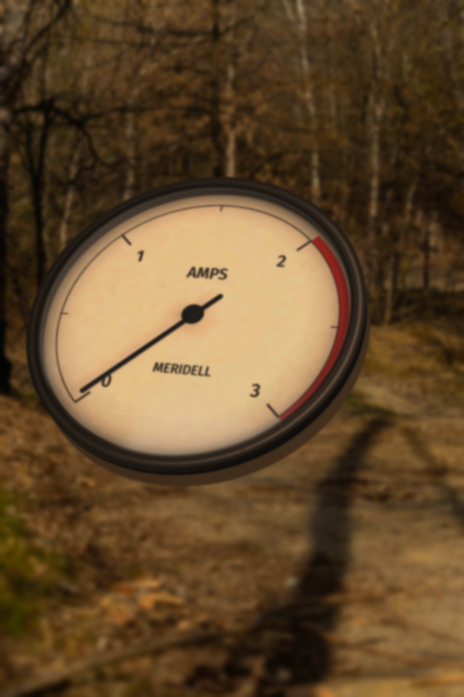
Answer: 0 A
